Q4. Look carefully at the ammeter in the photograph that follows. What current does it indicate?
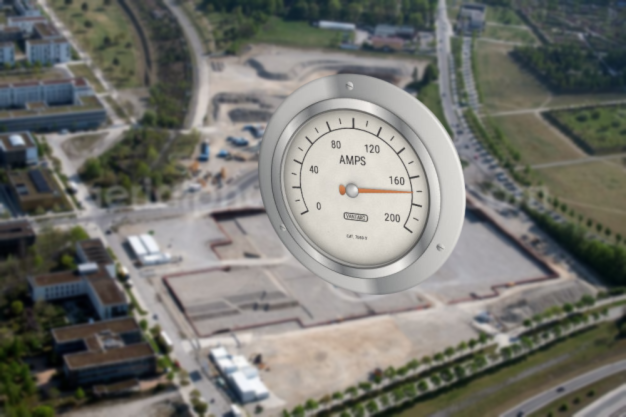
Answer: 170 A
